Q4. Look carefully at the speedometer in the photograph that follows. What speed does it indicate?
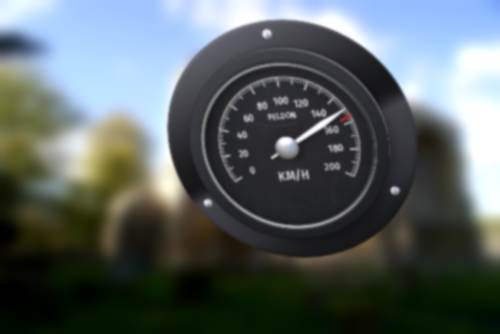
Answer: 150 km/h
